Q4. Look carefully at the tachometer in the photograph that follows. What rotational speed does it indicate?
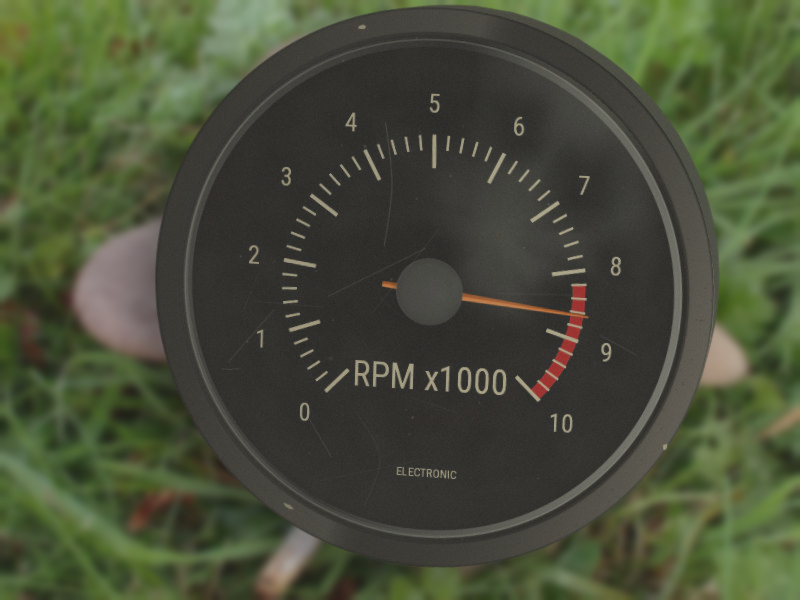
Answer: 8600 rpm
